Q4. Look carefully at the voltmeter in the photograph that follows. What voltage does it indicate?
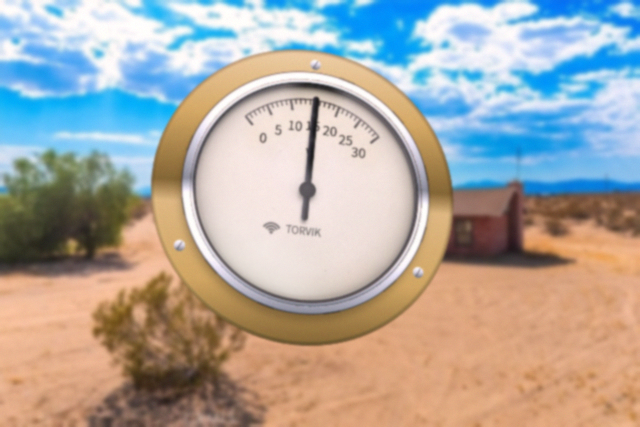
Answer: 15 V
